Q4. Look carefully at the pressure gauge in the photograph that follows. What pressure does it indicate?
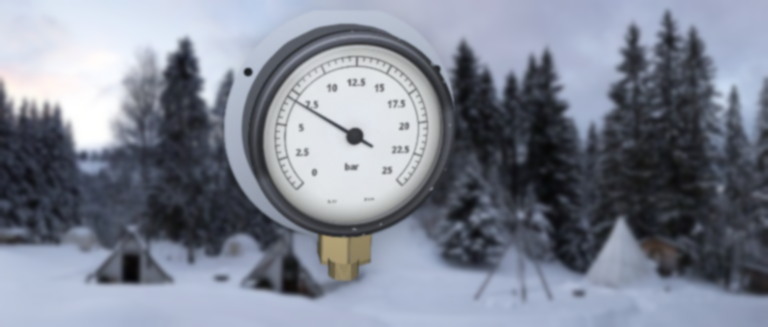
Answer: 7 bar
